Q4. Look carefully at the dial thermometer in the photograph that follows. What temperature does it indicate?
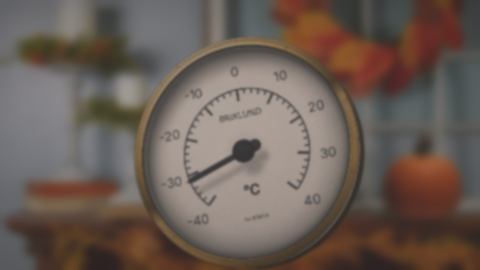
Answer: -32 °C
